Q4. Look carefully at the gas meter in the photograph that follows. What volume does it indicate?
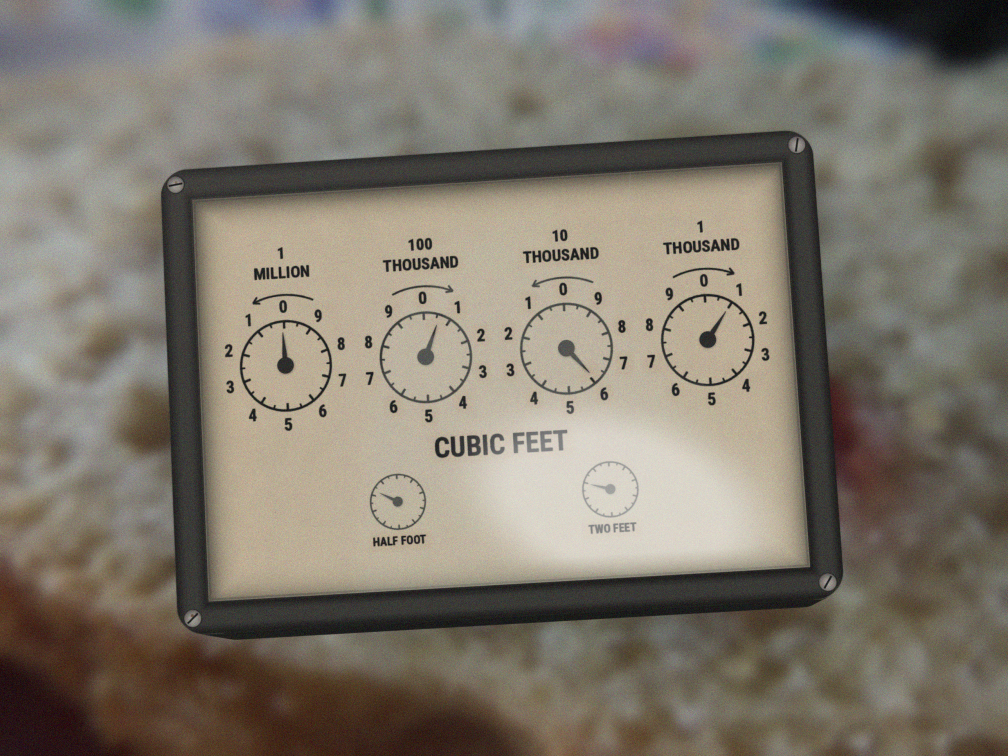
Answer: 6100 ft³
